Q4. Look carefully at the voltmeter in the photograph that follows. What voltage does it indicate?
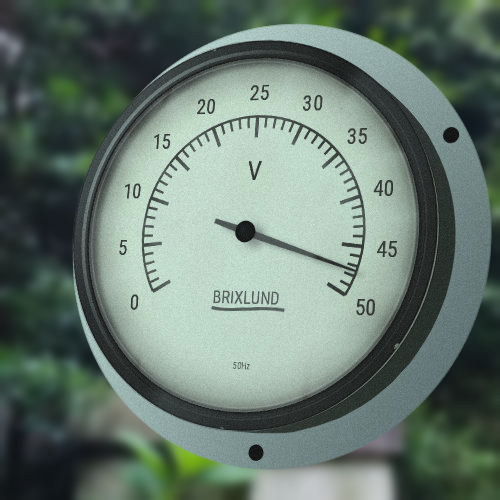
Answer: 47.5 V
